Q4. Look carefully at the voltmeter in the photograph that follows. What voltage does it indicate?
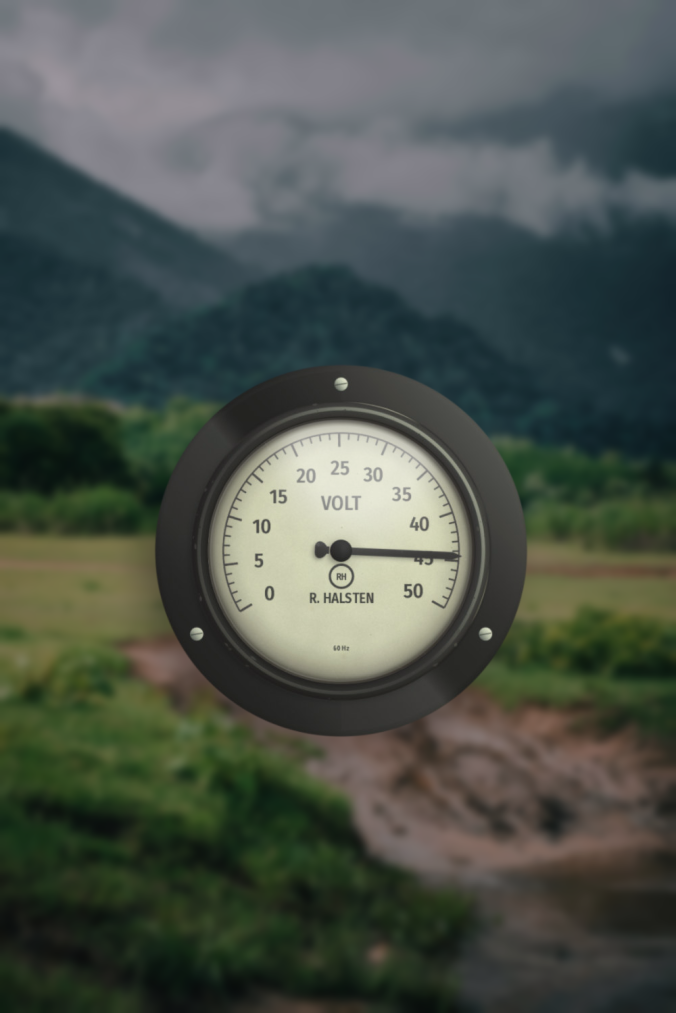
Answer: 44.5 V
